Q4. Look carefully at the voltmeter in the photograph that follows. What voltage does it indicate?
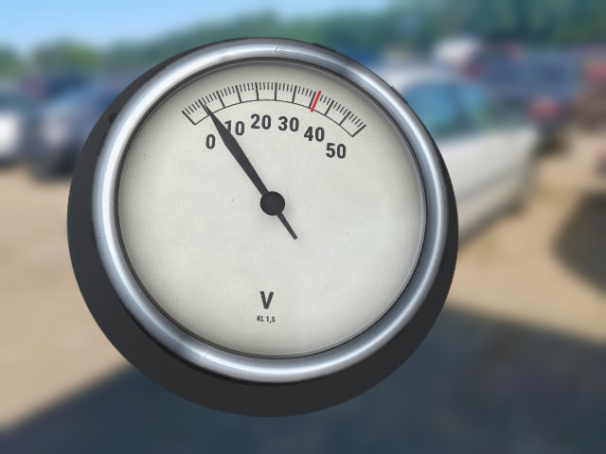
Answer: 5 V
